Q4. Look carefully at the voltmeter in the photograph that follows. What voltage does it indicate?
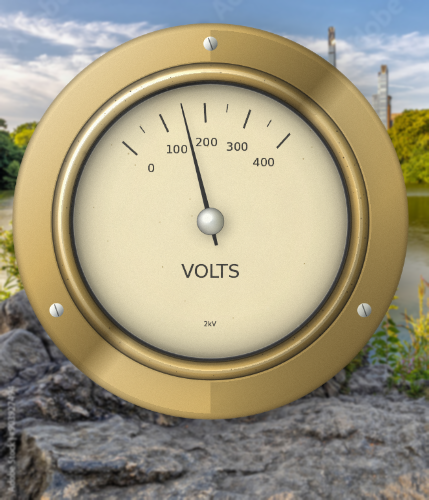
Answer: 150 V
